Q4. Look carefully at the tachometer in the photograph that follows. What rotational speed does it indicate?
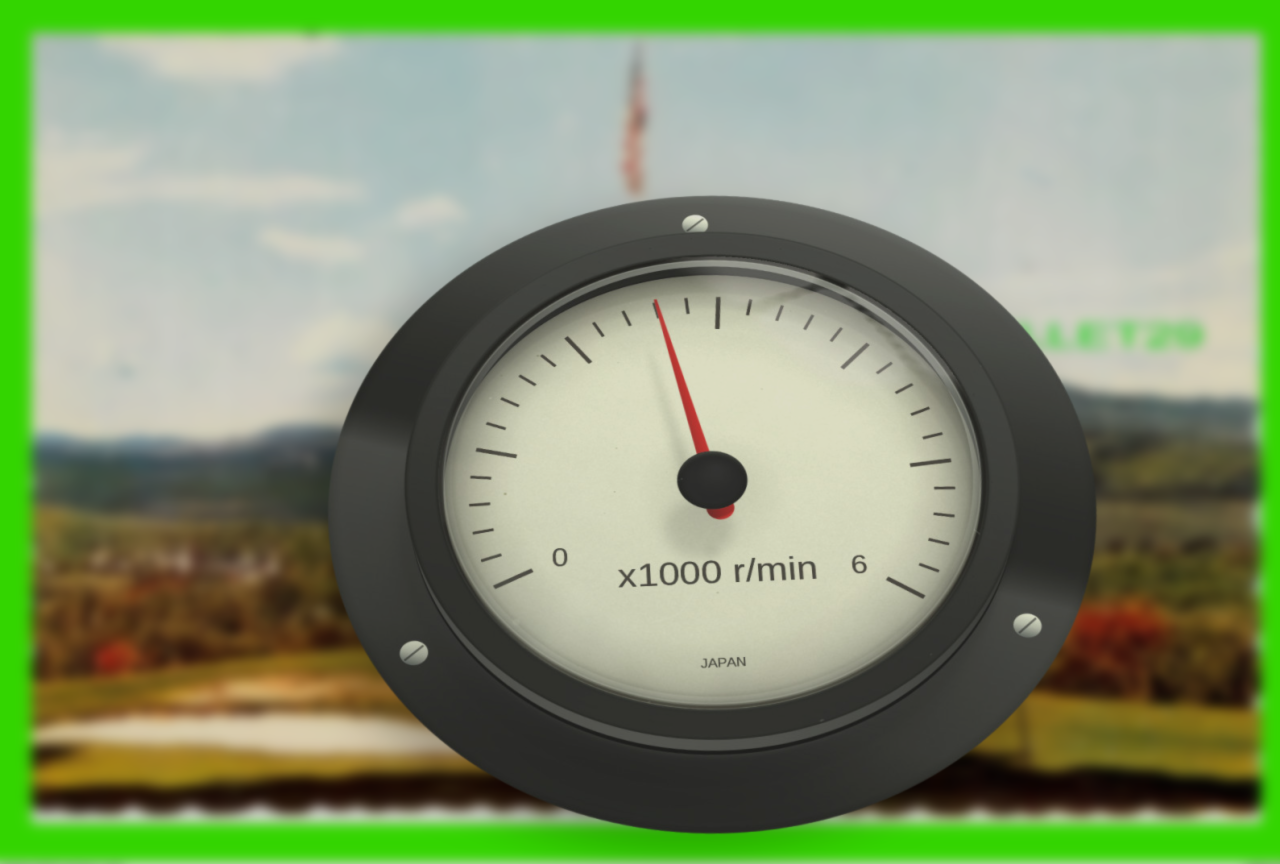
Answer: 2600 rpm
